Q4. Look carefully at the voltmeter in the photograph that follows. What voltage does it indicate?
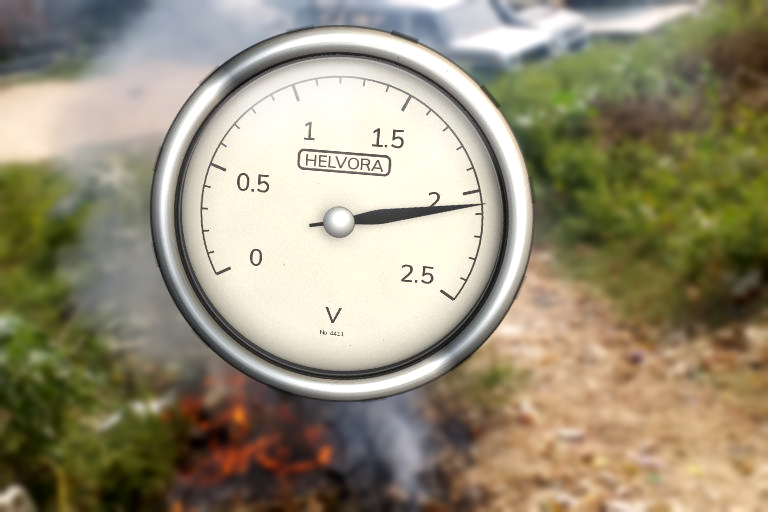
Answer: 2.05 V
